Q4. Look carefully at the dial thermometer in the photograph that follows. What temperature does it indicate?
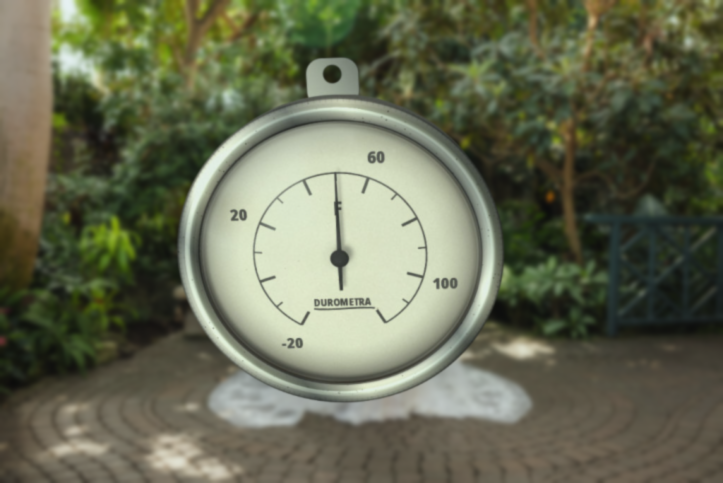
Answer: 50 °F
